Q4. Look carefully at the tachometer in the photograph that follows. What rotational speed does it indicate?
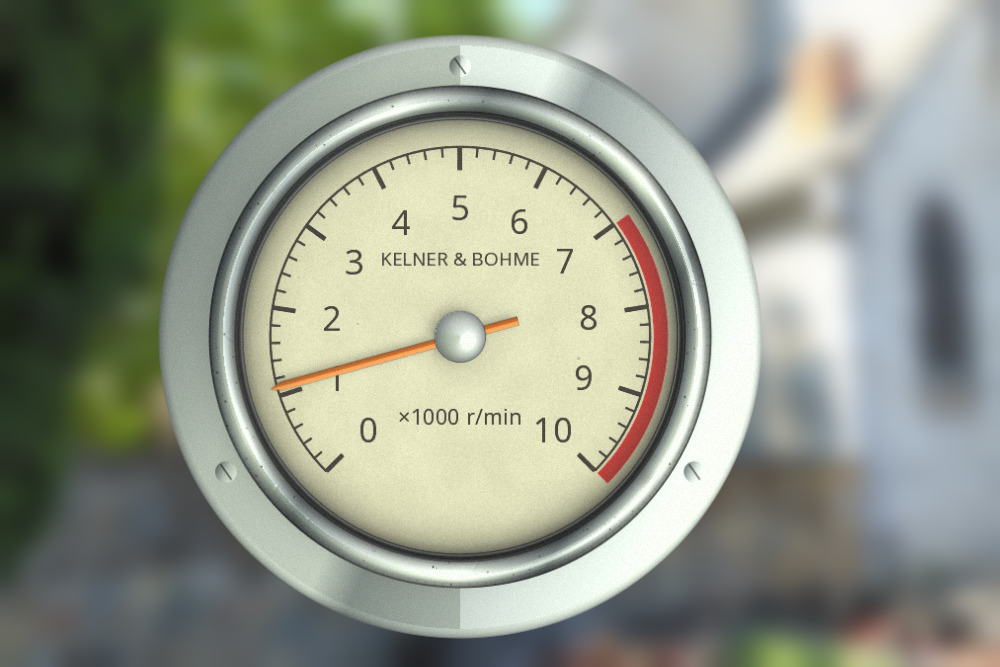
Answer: 1100 rpm
